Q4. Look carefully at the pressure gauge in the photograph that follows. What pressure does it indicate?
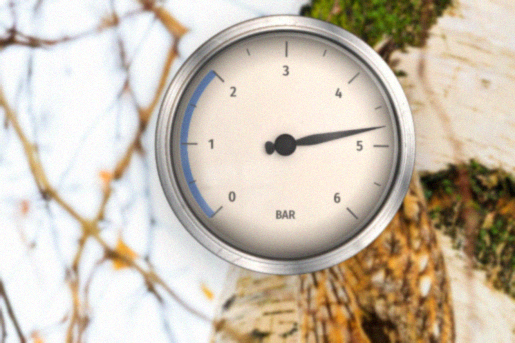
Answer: 4.75 bar
